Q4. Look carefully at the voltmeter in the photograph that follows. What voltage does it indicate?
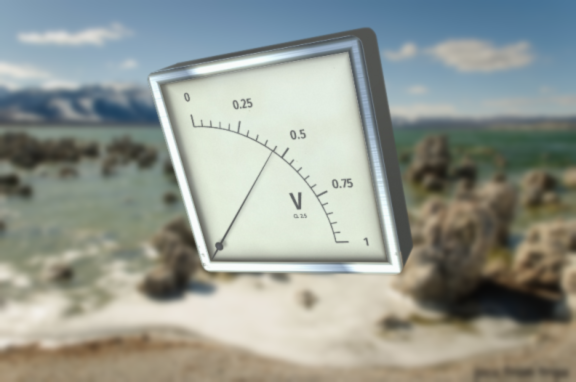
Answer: 0.45 V
